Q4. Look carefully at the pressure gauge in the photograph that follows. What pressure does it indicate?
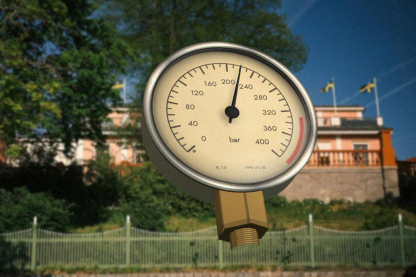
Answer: 220 bar
